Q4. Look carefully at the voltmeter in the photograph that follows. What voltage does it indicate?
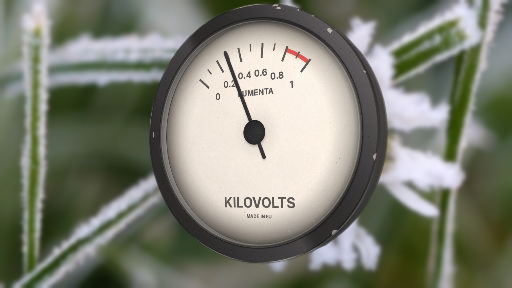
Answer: 0.3 kV
